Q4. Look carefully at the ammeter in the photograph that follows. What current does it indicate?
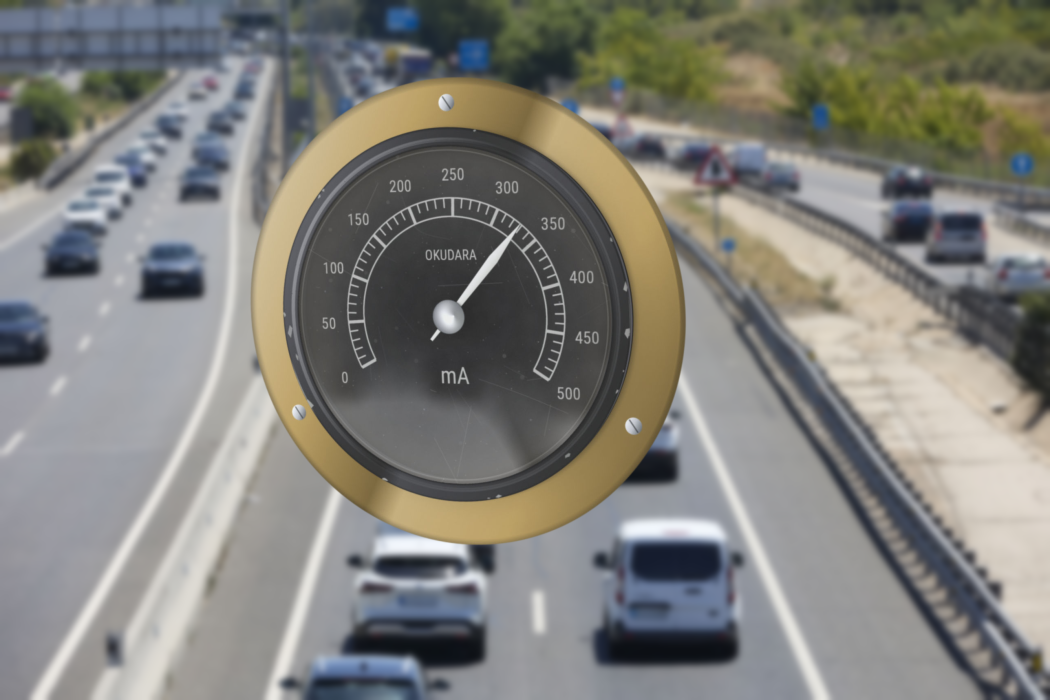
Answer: 330 mA
